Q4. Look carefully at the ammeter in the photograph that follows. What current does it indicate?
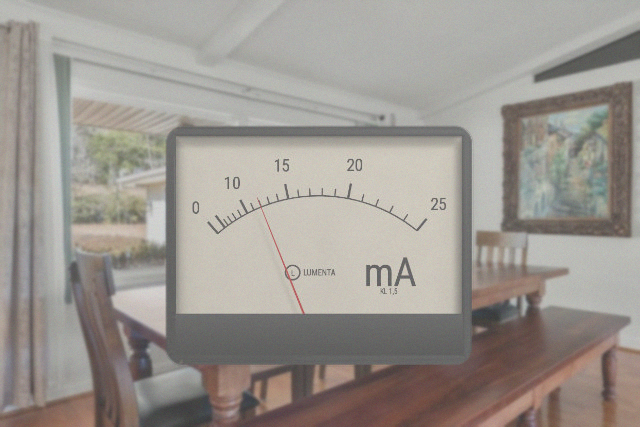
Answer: 12 mA
